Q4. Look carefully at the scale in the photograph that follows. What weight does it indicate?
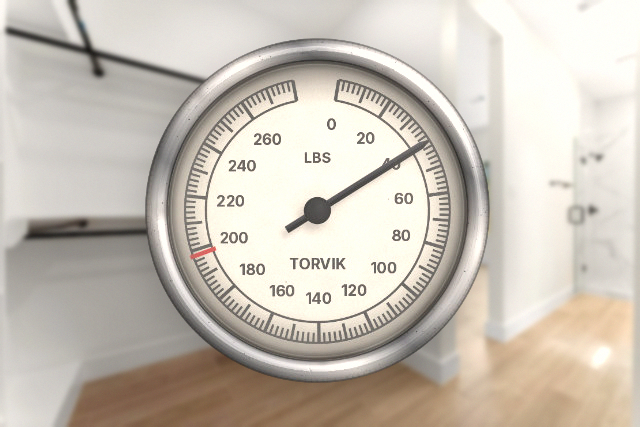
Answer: 40 lb
